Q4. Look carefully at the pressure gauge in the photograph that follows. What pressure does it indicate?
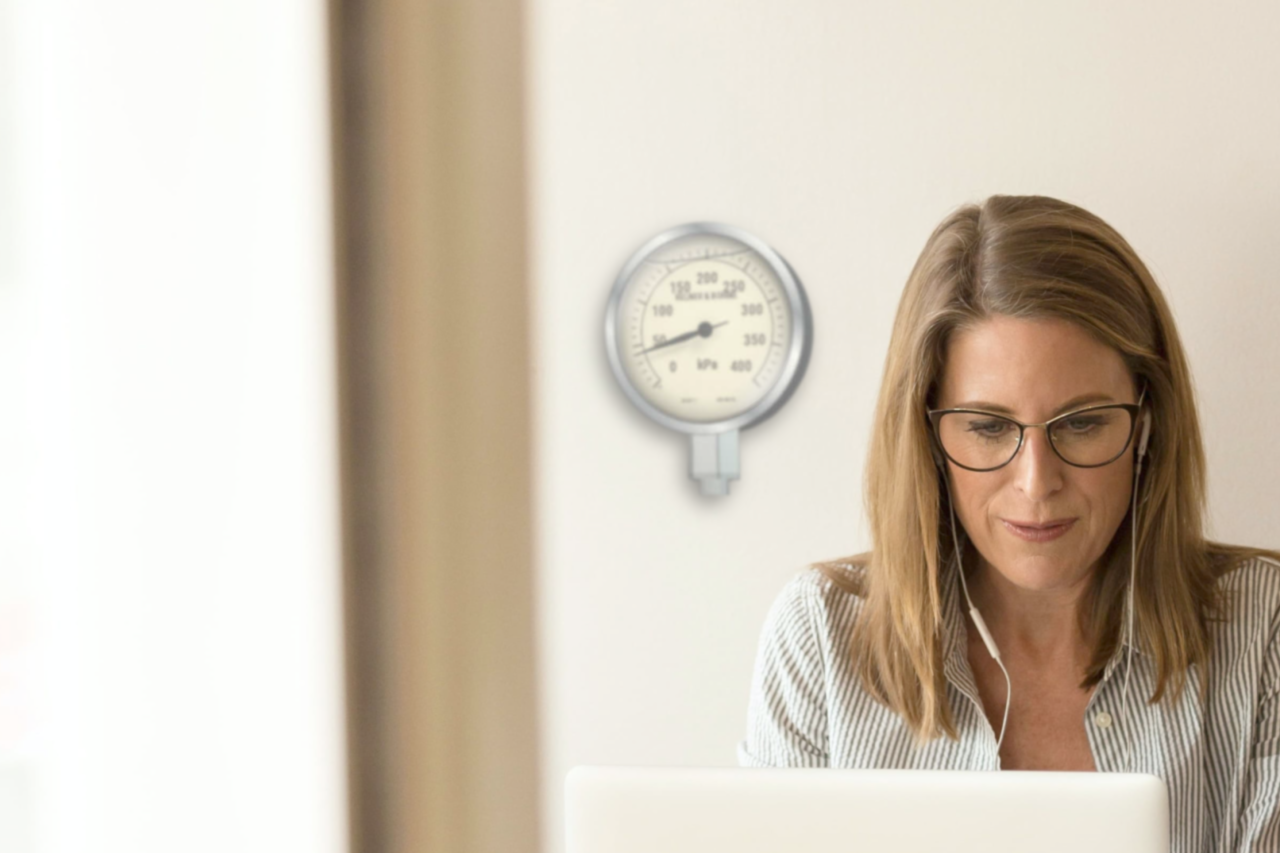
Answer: 40 kPa
